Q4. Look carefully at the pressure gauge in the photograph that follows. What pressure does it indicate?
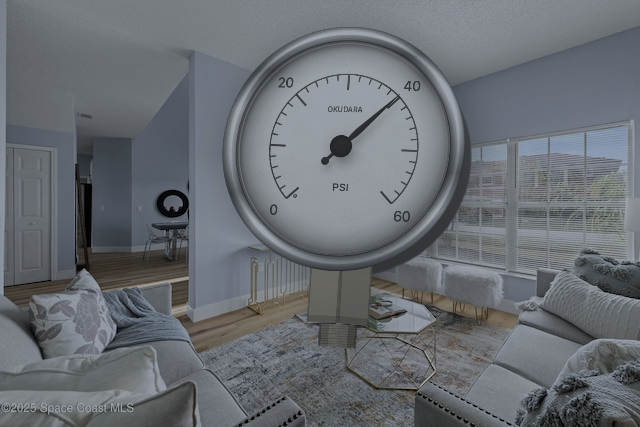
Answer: 40 psi
